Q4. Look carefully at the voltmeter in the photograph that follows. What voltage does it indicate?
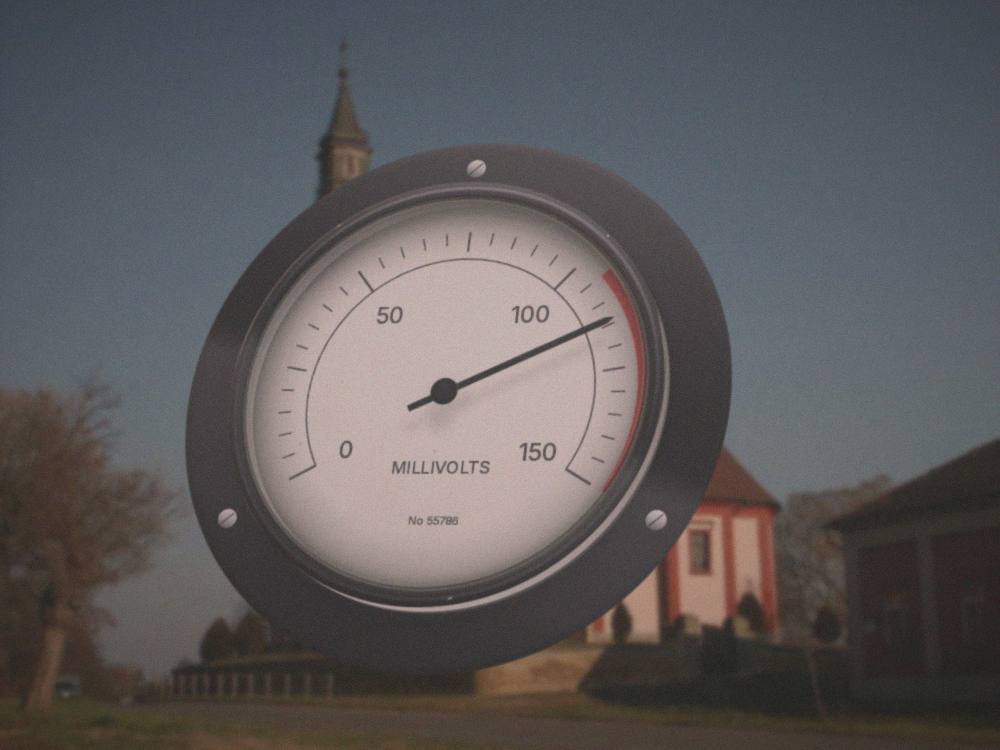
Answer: 115 mV
